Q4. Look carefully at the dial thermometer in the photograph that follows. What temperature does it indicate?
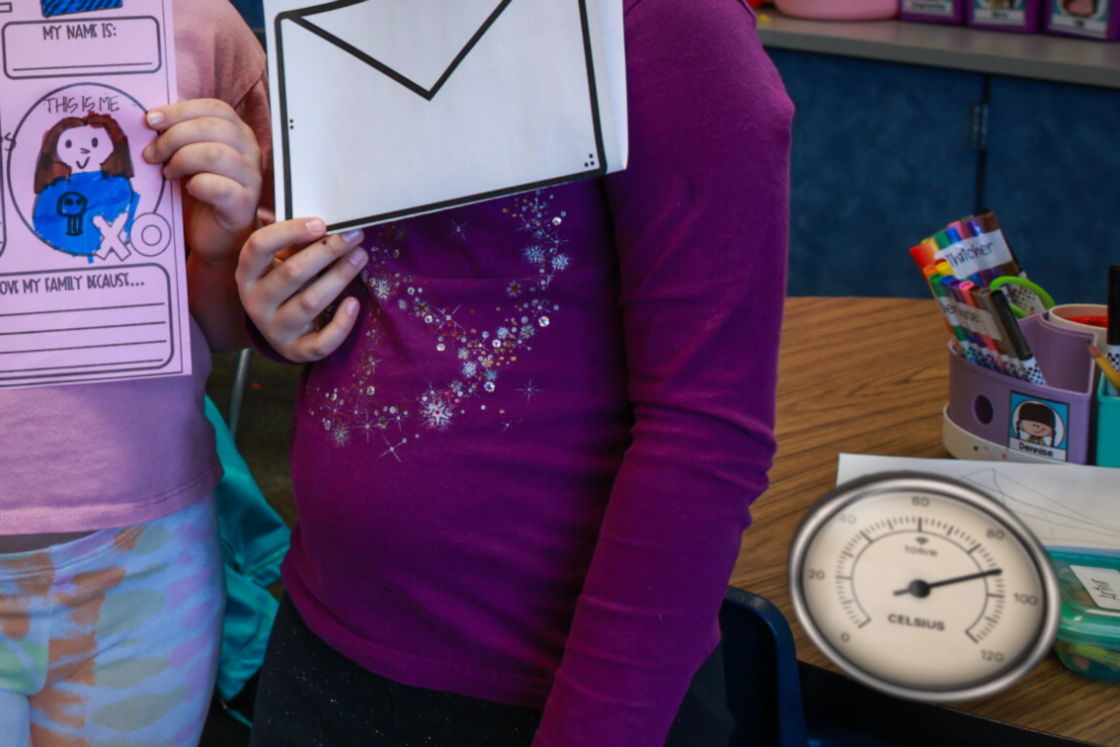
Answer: 90 °C
